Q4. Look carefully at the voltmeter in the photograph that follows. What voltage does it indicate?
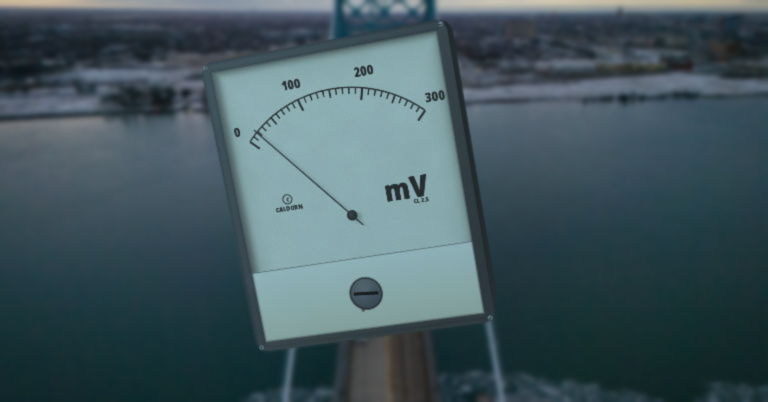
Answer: 20 mV
